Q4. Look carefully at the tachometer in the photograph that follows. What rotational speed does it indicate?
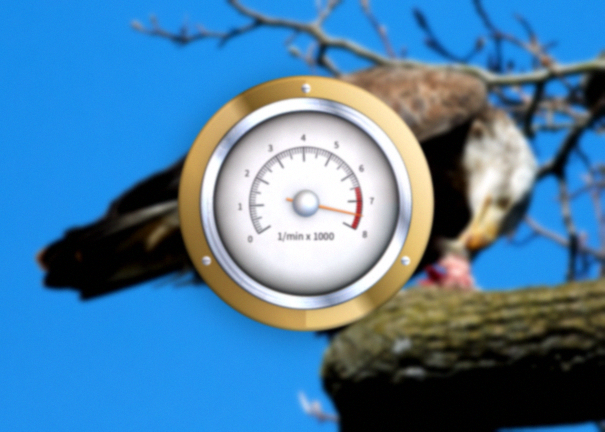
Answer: 7500 rpm
